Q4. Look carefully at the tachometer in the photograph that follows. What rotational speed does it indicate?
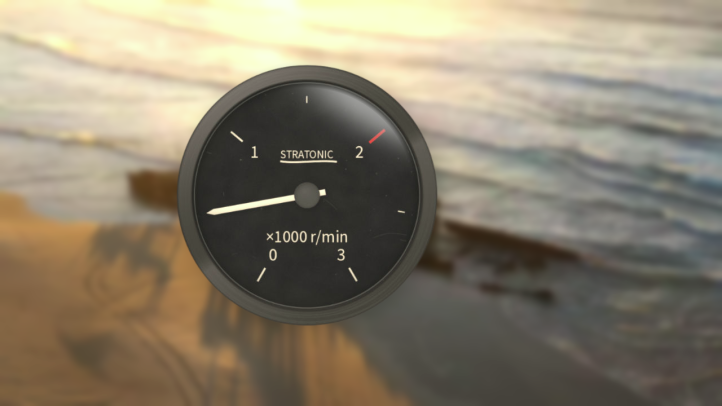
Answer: 500 rpm
